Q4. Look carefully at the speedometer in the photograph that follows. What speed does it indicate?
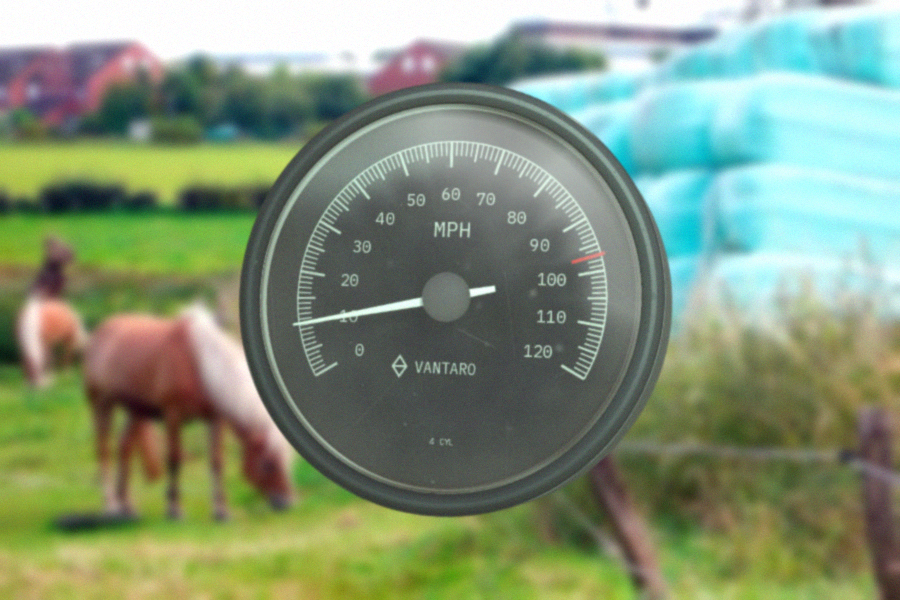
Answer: 10 mph
